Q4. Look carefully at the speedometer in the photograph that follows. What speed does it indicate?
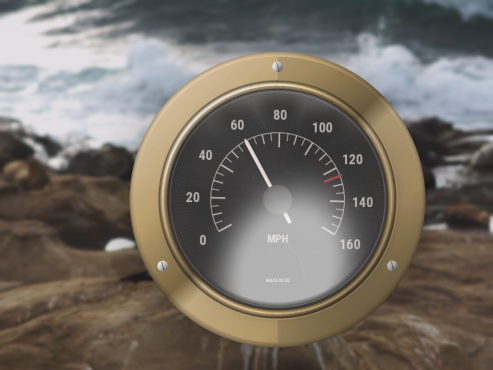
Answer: 60 mph
